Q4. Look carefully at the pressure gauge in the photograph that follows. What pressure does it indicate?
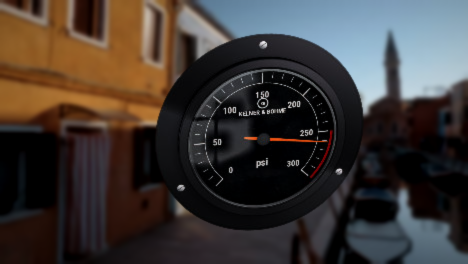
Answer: 260 psi
